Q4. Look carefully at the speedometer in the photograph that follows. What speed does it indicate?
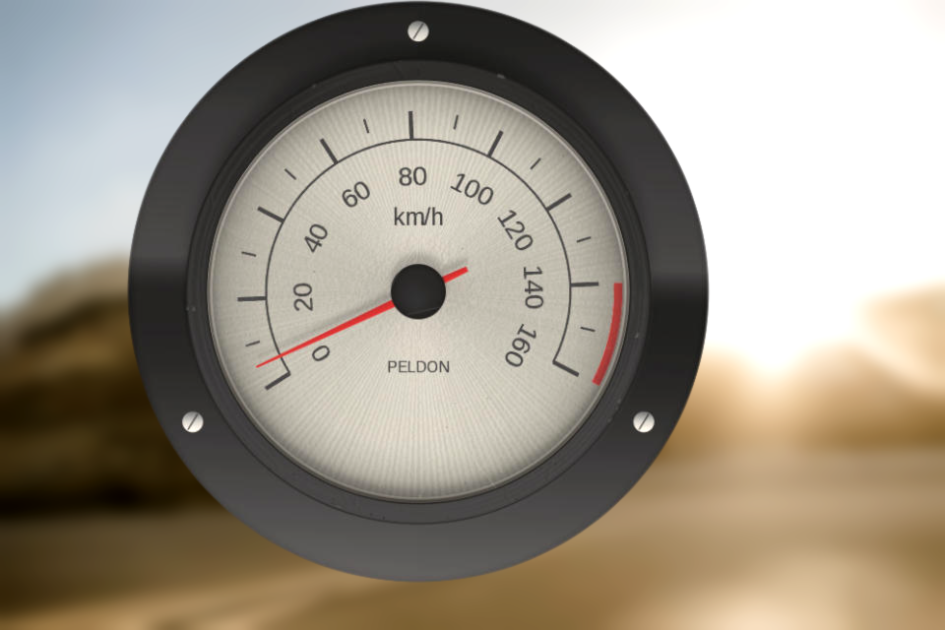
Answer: 5 km/h
